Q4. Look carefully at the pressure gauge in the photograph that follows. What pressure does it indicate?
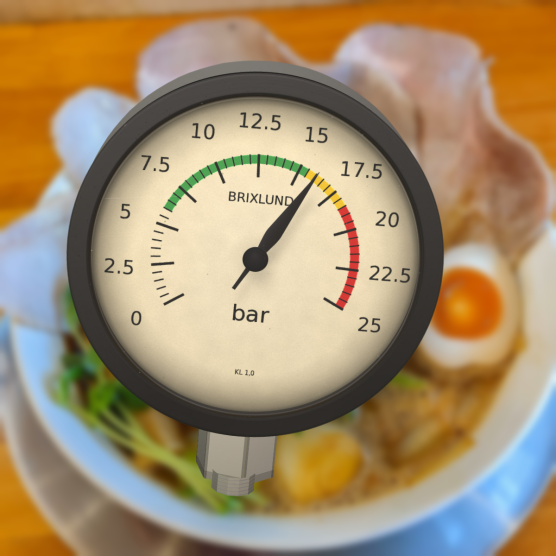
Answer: 16 bar
